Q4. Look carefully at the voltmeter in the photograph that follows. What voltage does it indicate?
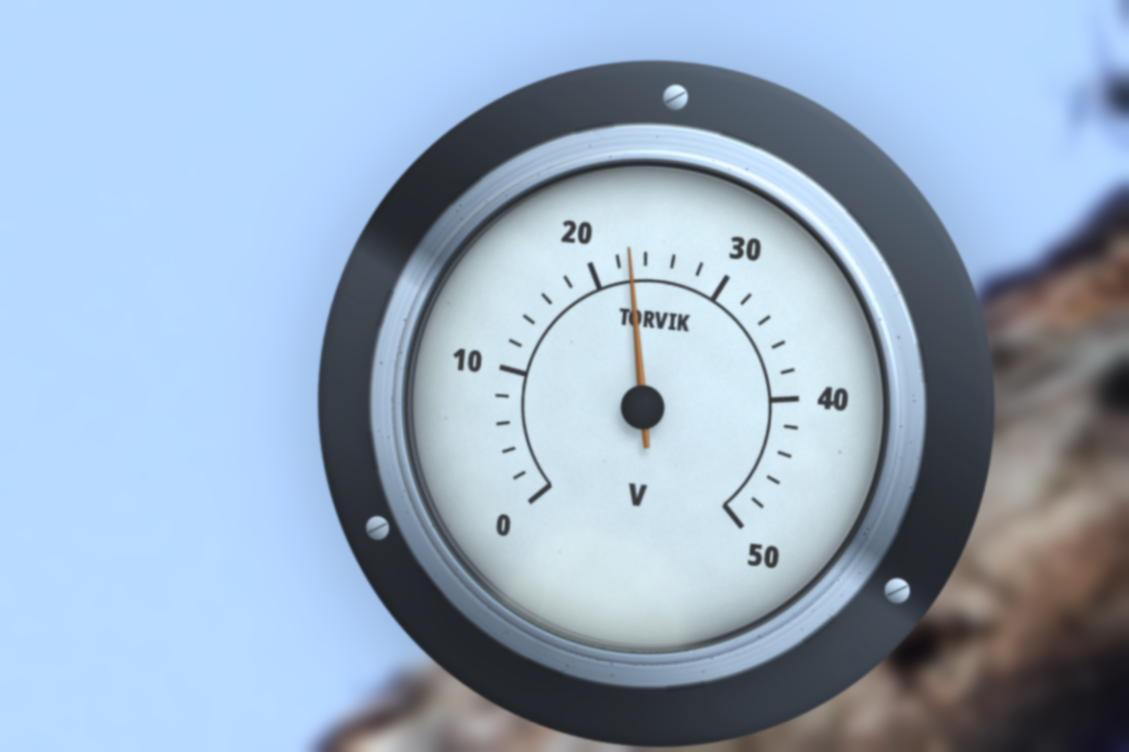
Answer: 23 V
